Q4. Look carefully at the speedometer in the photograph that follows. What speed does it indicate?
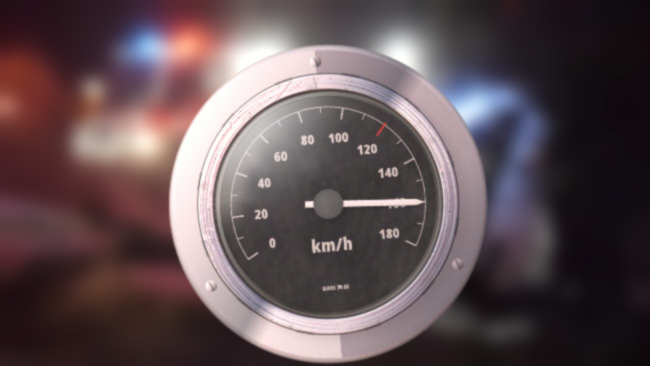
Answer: 160 km/h
